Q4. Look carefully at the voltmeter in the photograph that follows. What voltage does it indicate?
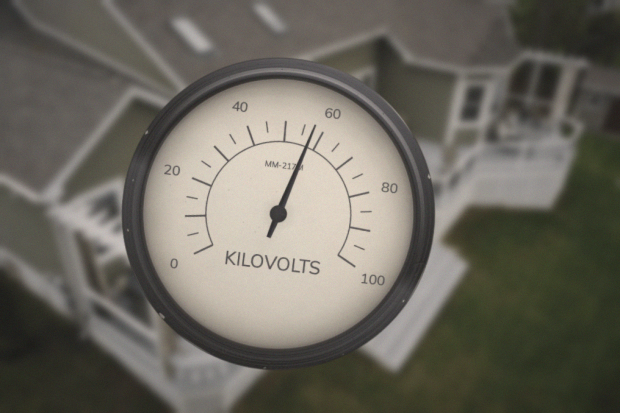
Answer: 57.5 kV
